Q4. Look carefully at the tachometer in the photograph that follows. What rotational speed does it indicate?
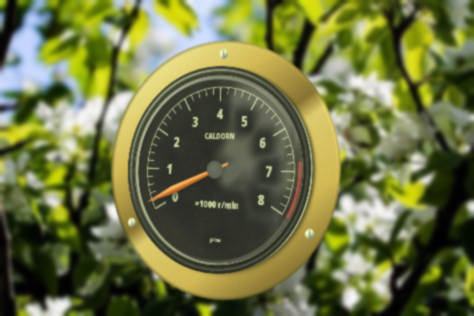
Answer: 200 rpm
